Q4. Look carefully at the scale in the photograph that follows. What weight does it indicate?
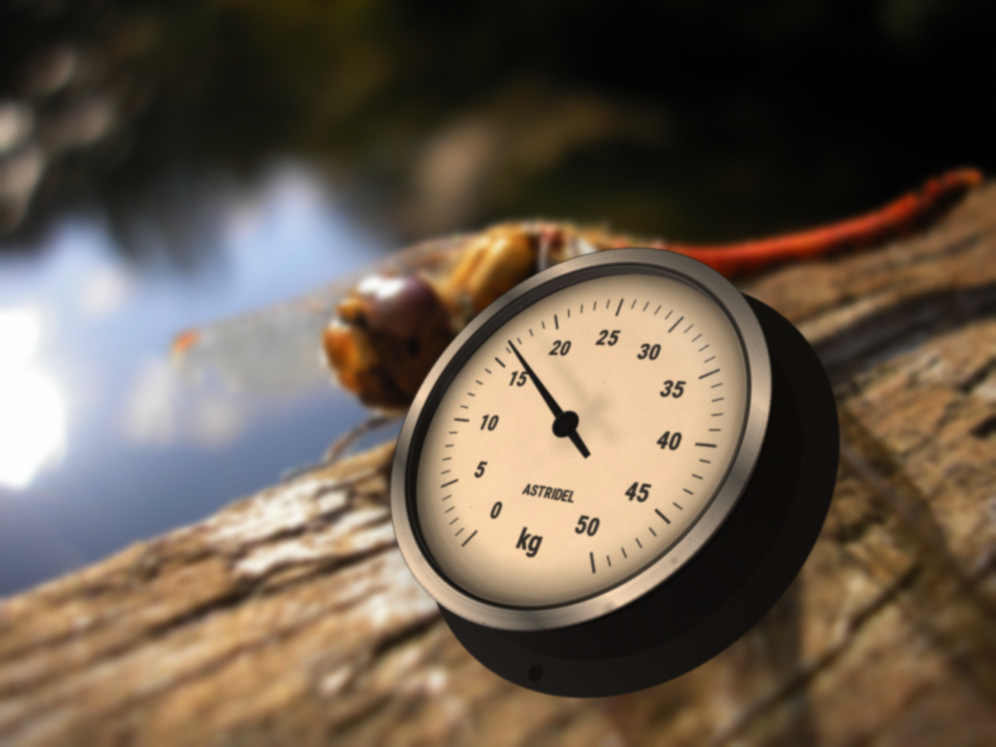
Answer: 16.5 kg
